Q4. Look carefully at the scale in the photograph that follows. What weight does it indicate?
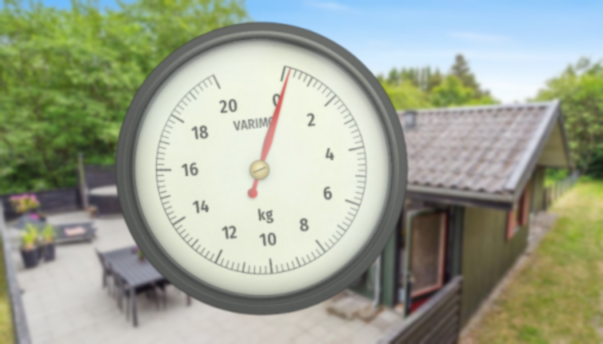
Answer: 0.2 kg
